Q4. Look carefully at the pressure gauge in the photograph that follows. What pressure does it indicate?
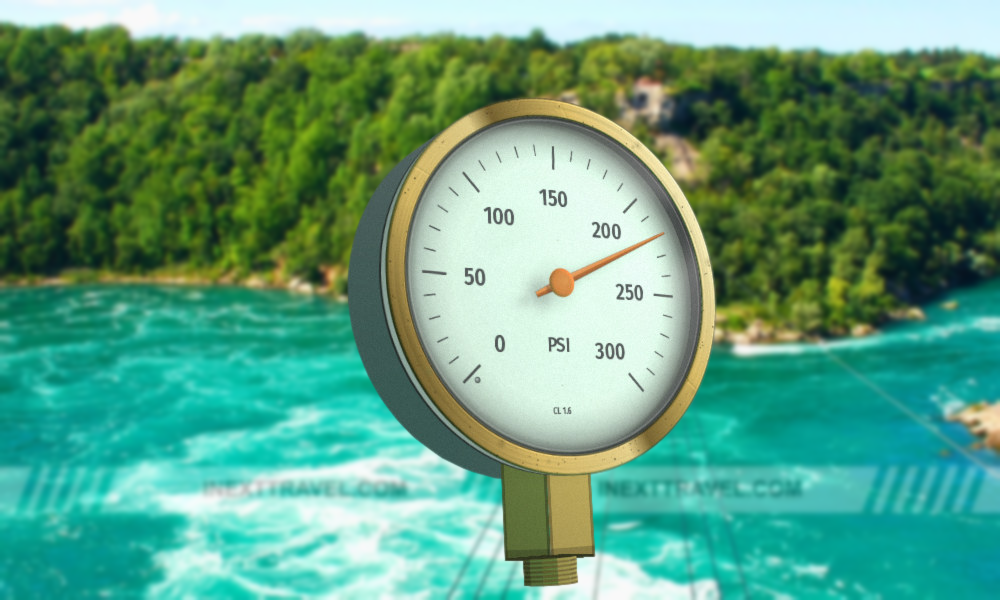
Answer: 220 psi
